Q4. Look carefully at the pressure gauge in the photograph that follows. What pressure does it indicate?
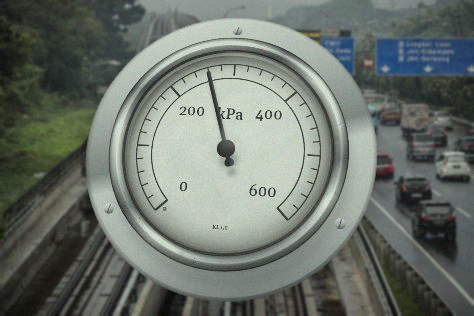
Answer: 260 kPa
